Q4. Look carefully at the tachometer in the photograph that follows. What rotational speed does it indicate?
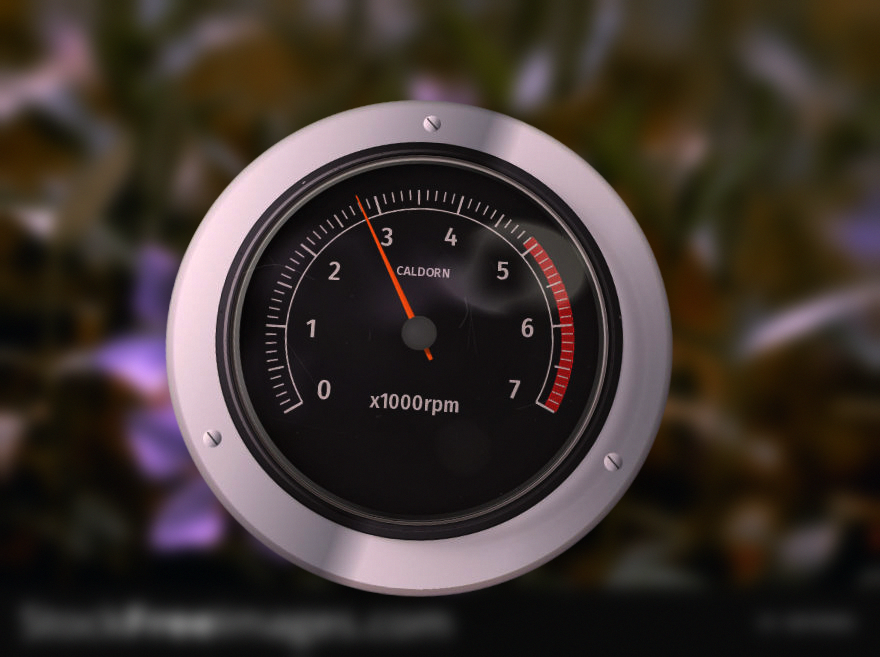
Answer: 2800 rpm
